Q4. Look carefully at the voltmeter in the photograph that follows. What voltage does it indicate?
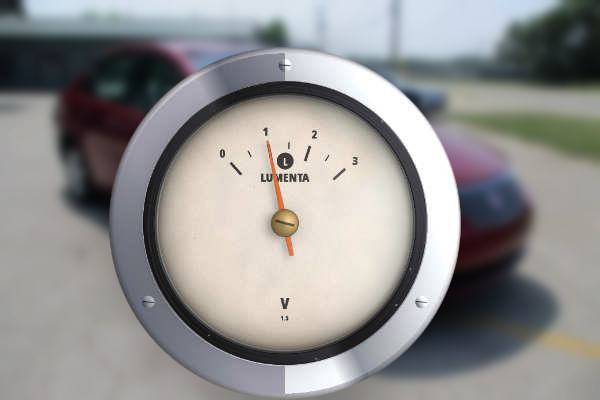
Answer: 1 V
